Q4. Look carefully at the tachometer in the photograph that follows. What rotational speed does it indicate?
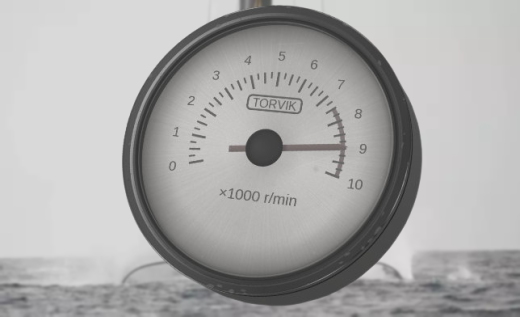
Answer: 9000 rpm
